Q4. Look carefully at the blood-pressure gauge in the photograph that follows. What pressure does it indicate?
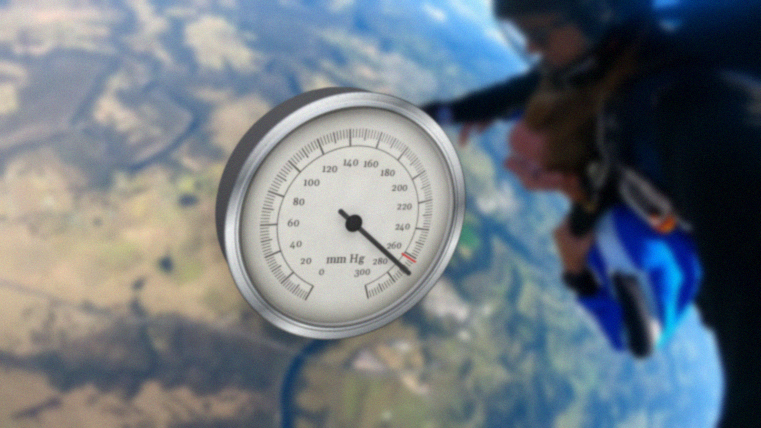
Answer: 270 mmHg
